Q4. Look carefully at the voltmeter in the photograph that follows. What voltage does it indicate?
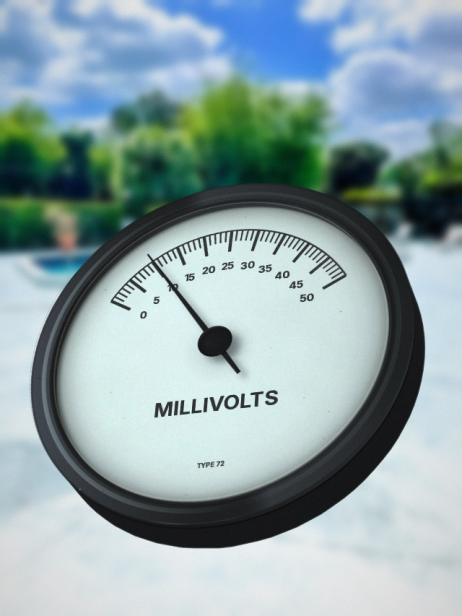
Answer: 10 mV
